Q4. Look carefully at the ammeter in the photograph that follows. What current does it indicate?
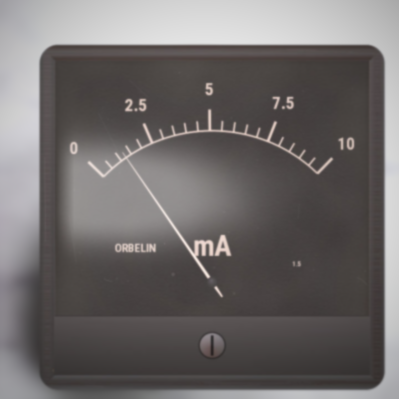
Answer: 1.25 mA
